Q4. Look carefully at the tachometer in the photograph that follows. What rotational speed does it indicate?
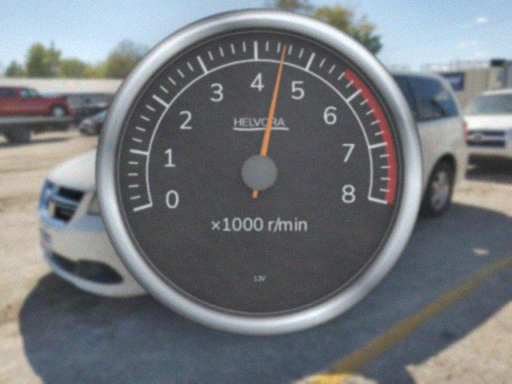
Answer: 4500 rpm
